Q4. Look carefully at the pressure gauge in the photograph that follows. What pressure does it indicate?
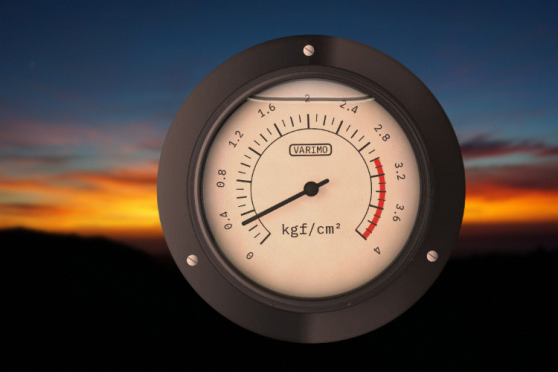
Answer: 0.3 kg/cm²
